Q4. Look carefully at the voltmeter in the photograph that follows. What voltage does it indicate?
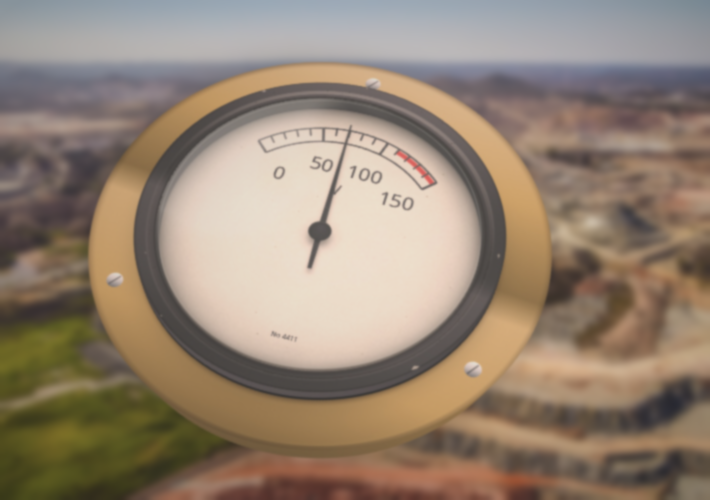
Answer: 70 V
